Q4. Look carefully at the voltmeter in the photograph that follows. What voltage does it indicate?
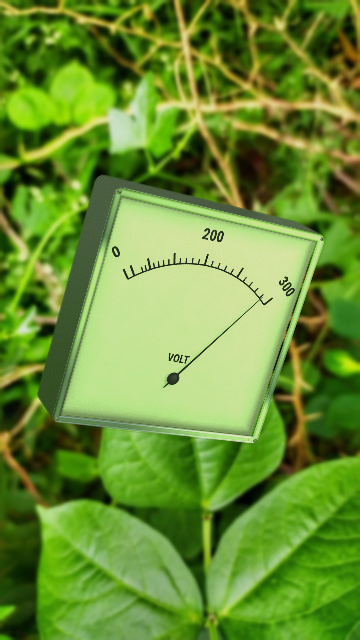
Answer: 290 V
